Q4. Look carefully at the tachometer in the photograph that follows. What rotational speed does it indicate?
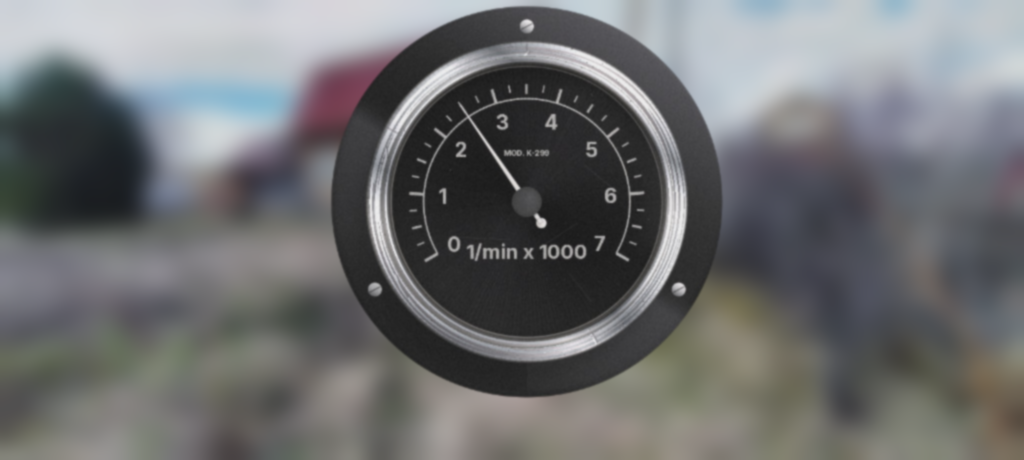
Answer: 2500 rpm
